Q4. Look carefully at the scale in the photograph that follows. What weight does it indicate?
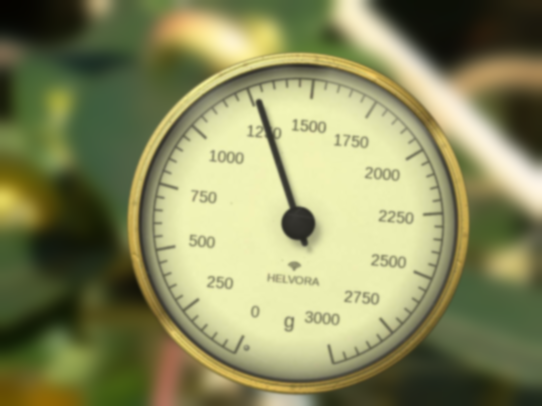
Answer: 1275 g
